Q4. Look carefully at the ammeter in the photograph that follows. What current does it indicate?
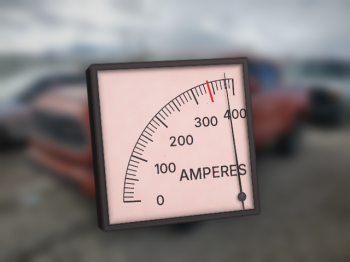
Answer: 380 A
